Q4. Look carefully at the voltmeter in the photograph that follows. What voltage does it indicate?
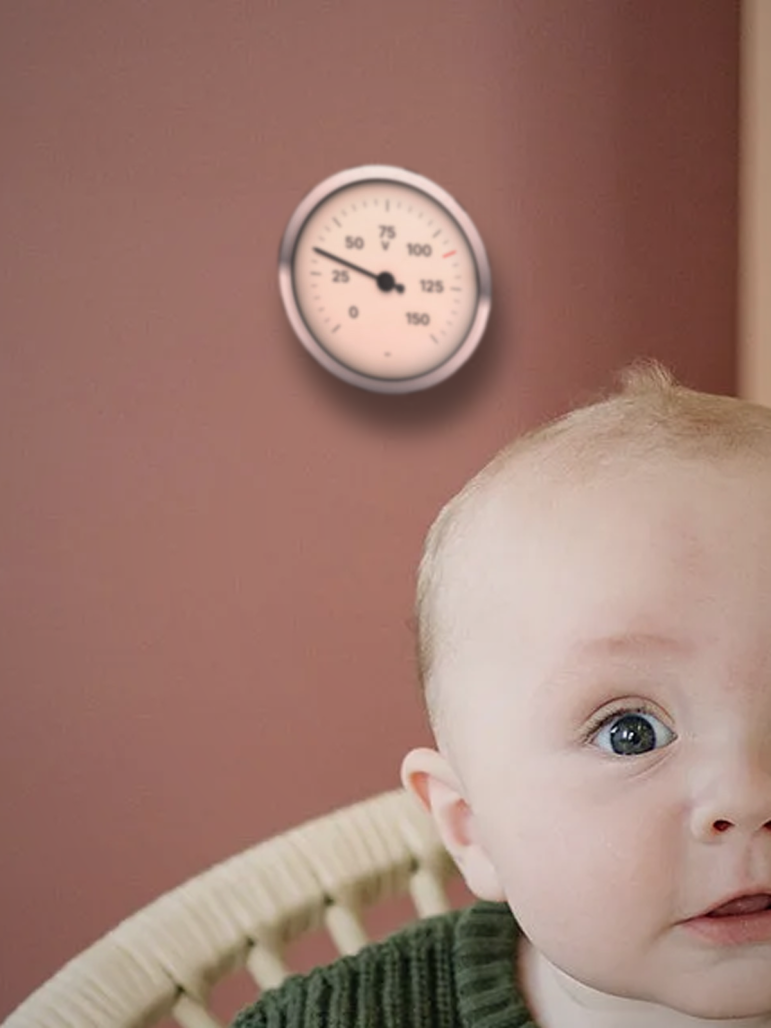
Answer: 35 V
